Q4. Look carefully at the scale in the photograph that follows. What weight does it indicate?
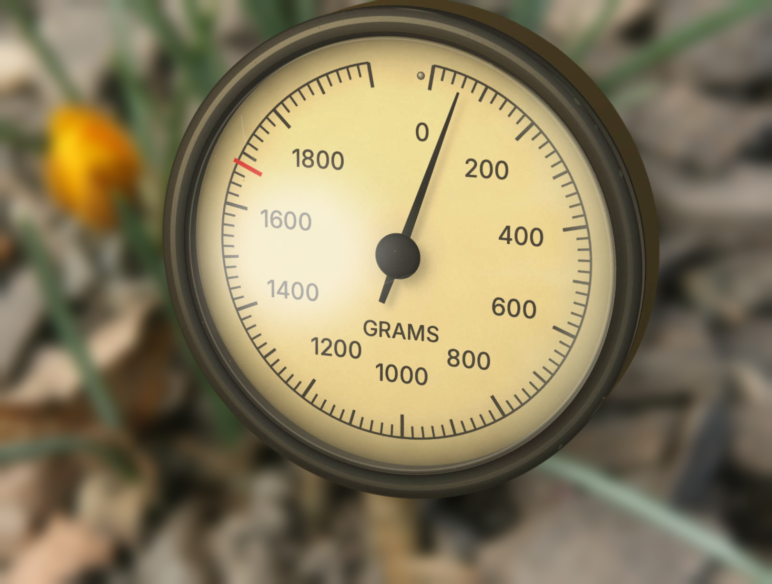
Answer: 60 g
